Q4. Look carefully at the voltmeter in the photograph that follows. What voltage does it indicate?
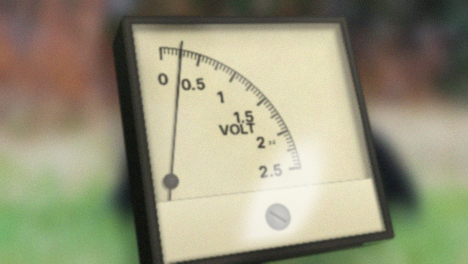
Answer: 0.25 V
